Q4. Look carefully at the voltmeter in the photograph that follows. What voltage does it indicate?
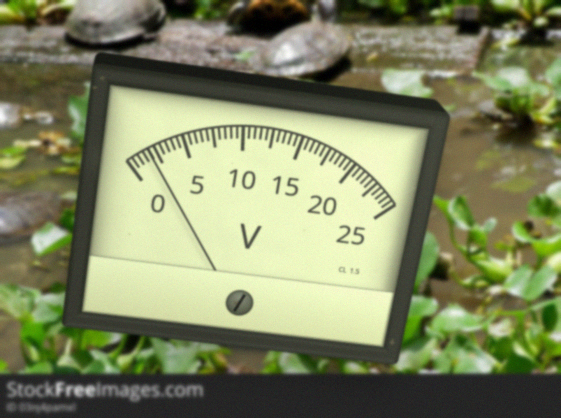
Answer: 2 V
